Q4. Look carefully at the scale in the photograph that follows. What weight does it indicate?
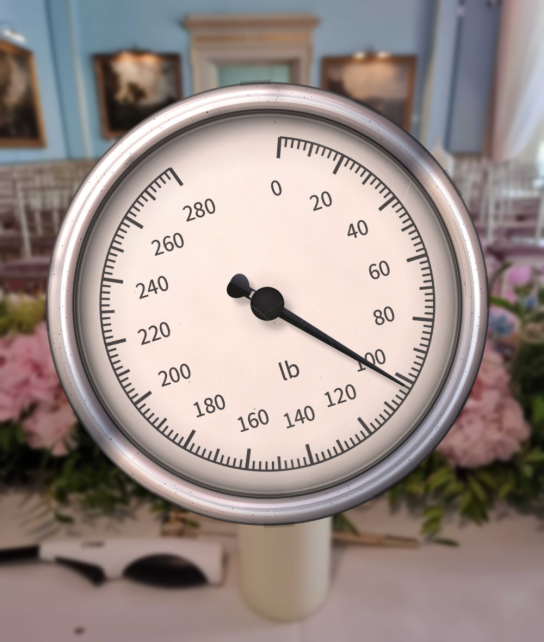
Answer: 102 lb
